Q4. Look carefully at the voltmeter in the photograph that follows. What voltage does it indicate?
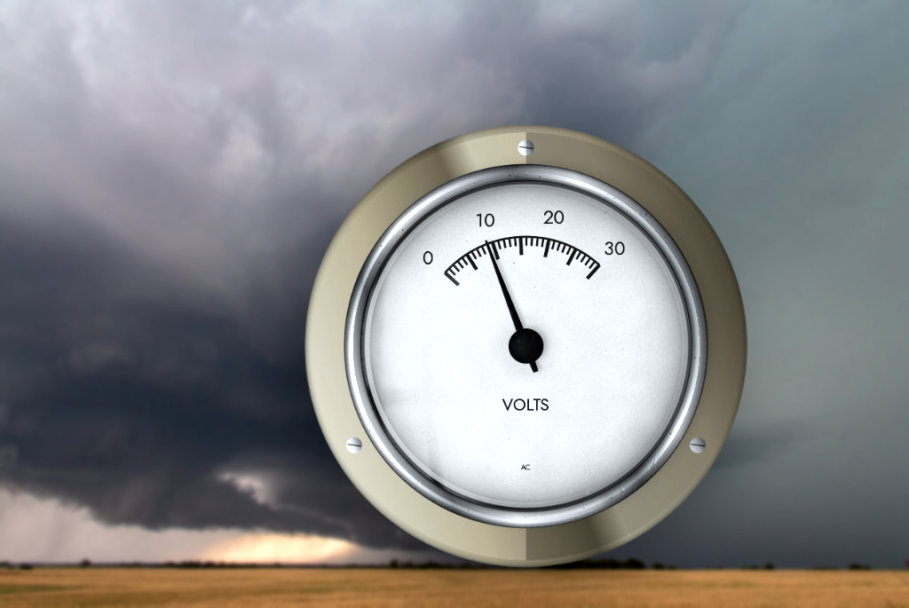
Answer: 9 V
